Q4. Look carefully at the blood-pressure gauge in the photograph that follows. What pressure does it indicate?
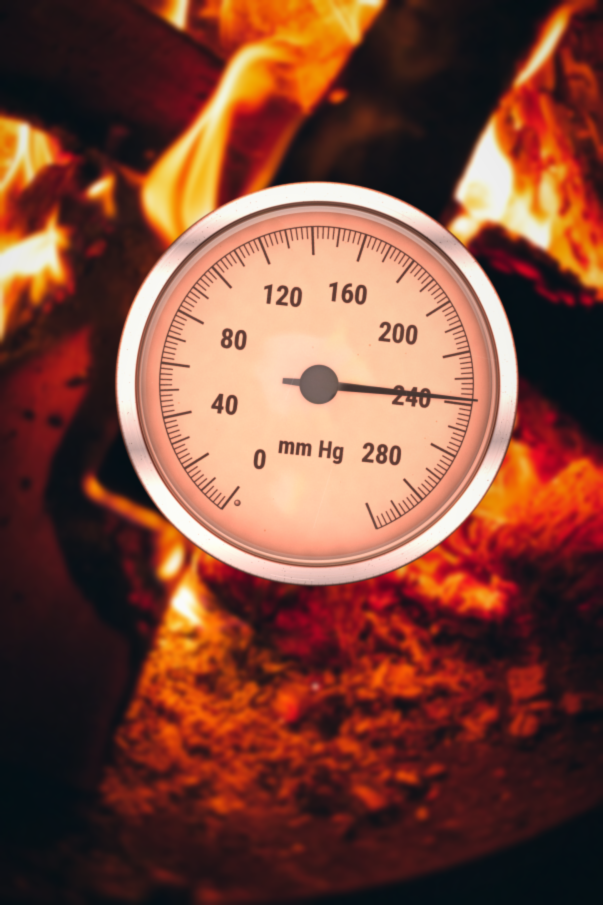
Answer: 238 mmHg
